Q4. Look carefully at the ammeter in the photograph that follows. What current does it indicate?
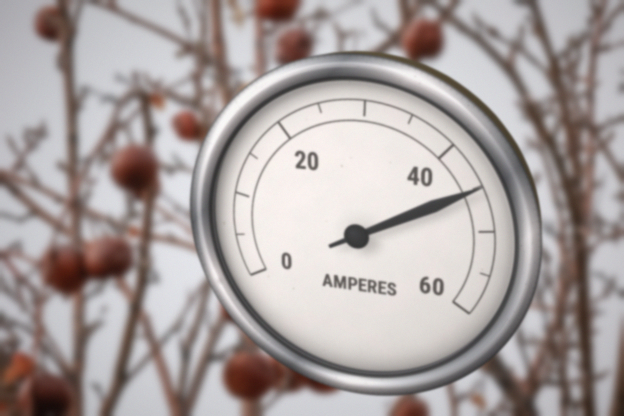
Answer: 45 A
